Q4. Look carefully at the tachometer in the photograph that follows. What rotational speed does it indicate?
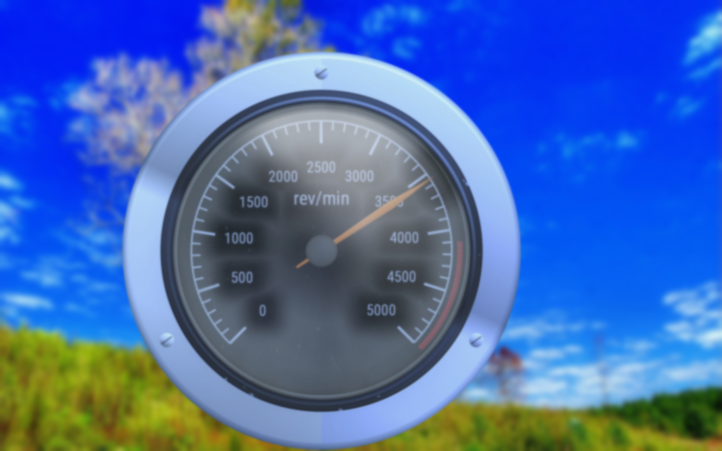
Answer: 3550 rpm
